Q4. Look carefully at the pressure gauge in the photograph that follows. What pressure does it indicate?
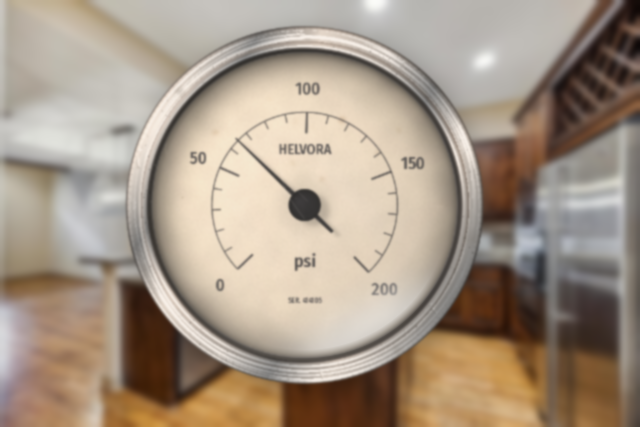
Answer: 65 psi
